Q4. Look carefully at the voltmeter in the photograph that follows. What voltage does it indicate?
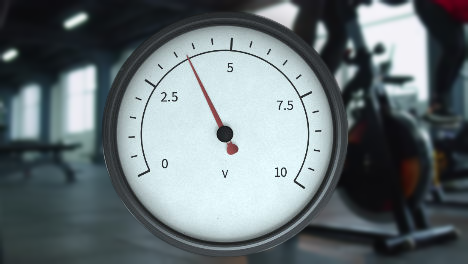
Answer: 3.75 V
